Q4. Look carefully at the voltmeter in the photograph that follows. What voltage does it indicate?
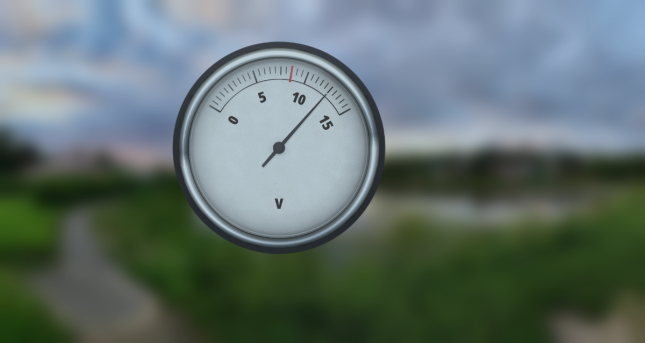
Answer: 12.5 V
